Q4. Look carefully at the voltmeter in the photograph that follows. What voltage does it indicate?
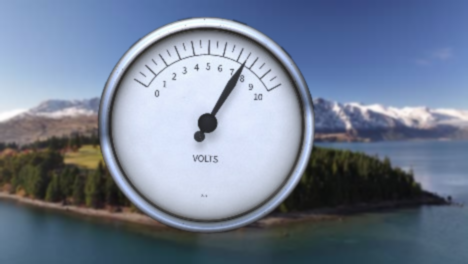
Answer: 7.5 V
